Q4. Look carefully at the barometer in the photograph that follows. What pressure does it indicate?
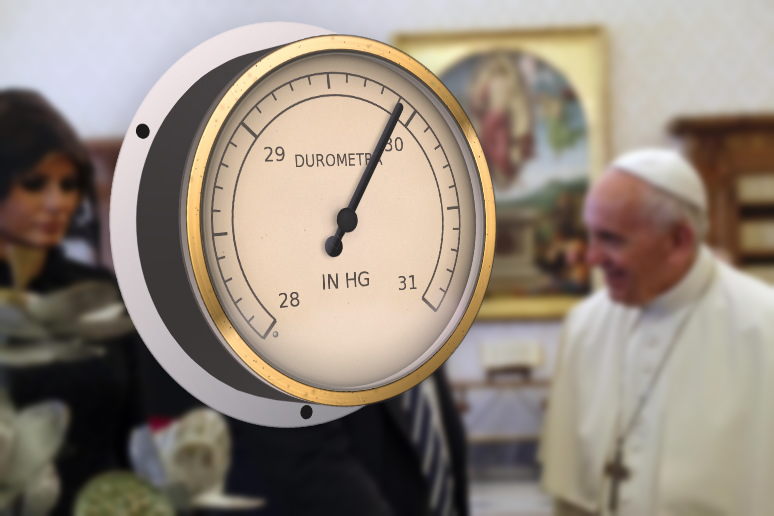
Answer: 29.9 inHg
